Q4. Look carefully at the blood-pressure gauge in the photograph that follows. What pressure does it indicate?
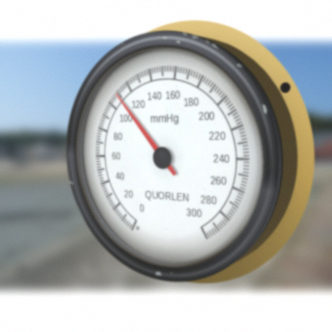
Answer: 110 mmHg
